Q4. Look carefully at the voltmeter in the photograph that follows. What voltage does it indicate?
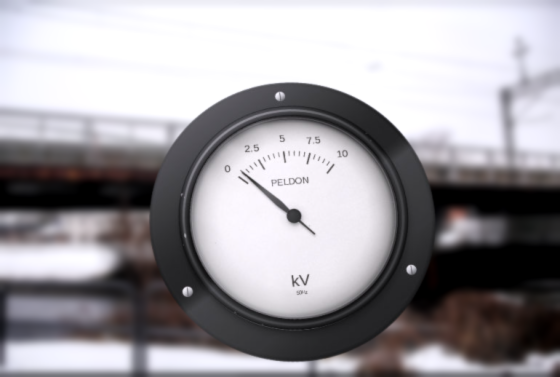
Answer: 0.5 kV
